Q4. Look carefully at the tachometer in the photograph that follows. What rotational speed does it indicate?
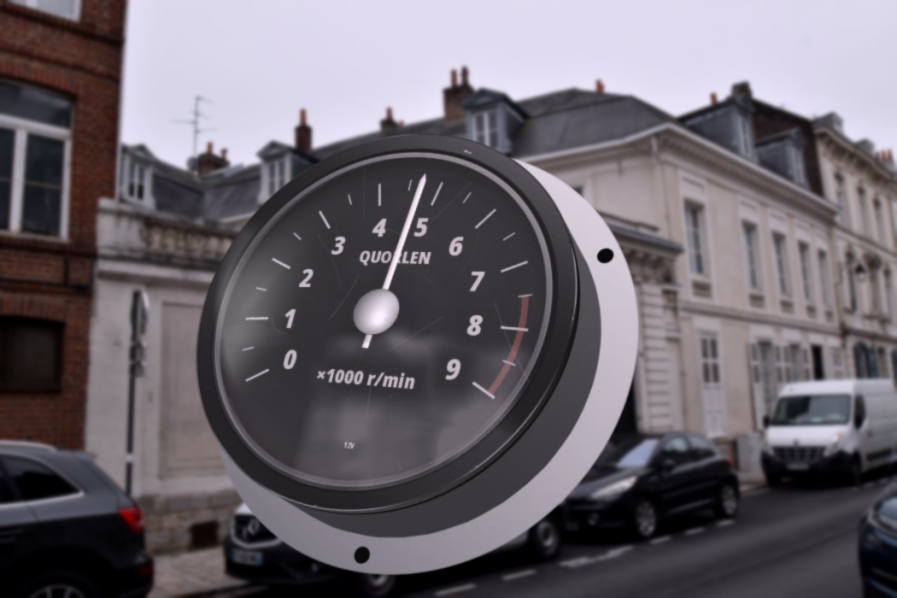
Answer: 4750 rpm
